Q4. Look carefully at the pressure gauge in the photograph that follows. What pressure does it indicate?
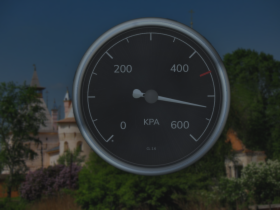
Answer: 525 kPa
